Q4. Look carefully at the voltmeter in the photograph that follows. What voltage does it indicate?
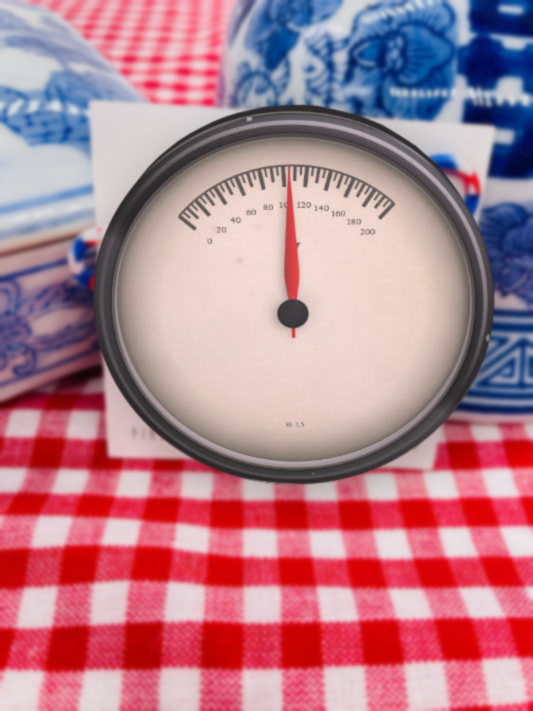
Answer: 105 V
